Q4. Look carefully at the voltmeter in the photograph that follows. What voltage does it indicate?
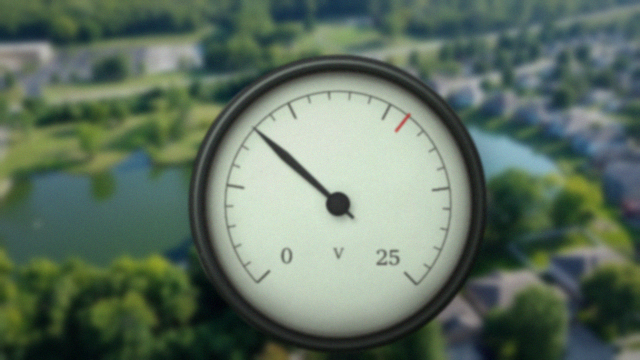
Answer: 8 V
